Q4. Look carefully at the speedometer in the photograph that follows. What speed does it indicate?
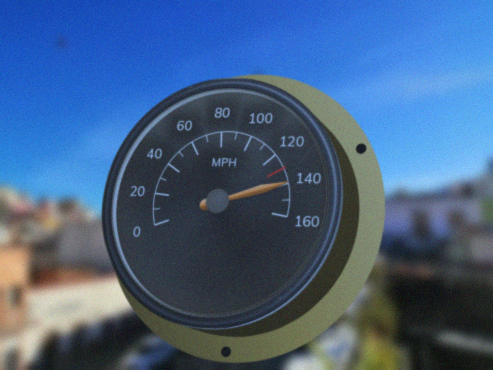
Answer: 140 mph
